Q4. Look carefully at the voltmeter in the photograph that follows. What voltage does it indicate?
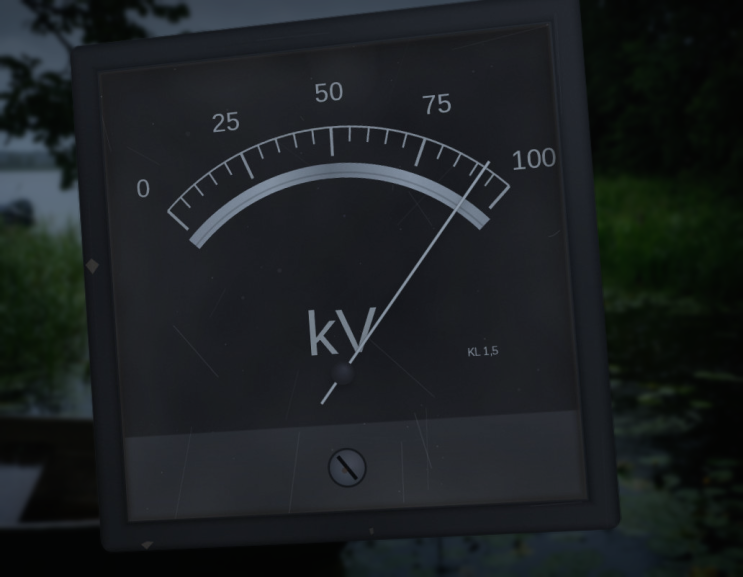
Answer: 92.5 kV
